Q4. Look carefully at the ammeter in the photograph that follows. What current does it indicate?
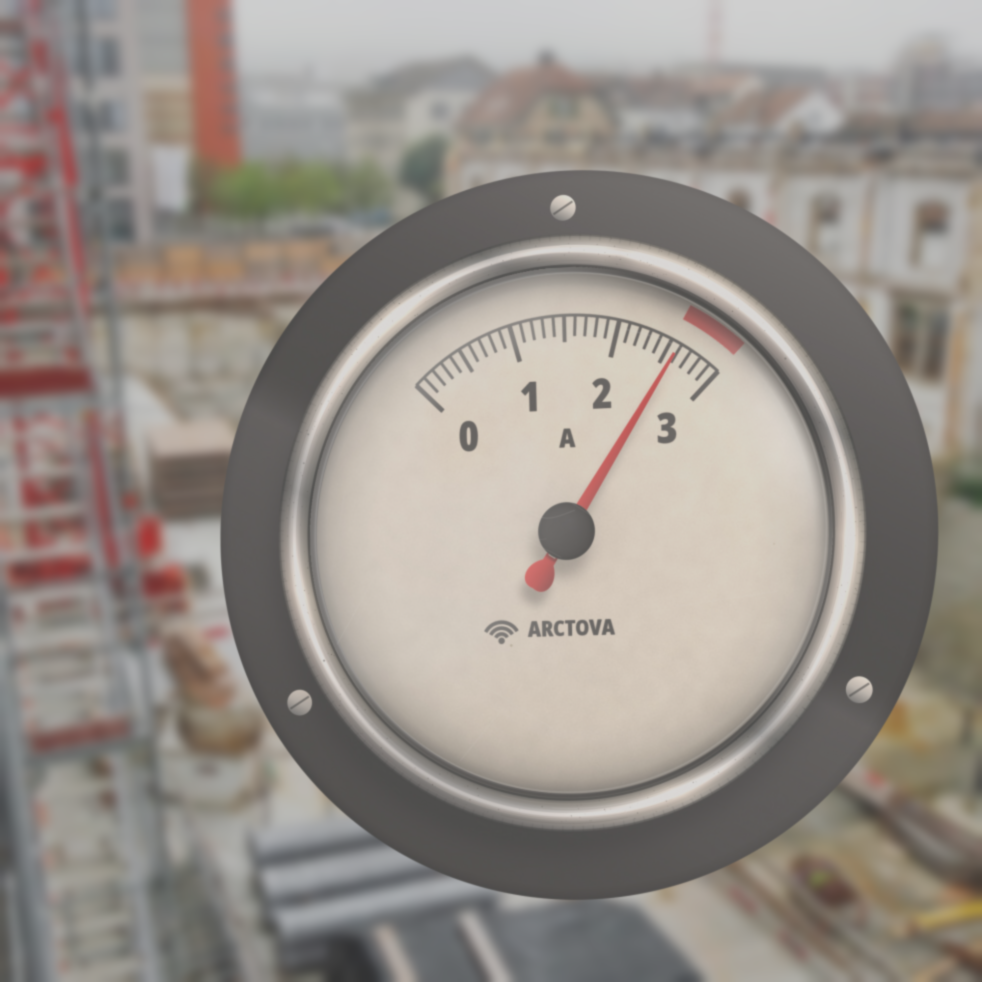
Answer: 2.6 A
